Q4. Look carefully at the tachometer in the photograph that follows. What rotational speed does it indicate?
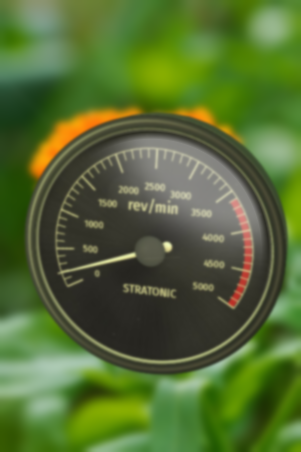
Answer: 200 rpm
